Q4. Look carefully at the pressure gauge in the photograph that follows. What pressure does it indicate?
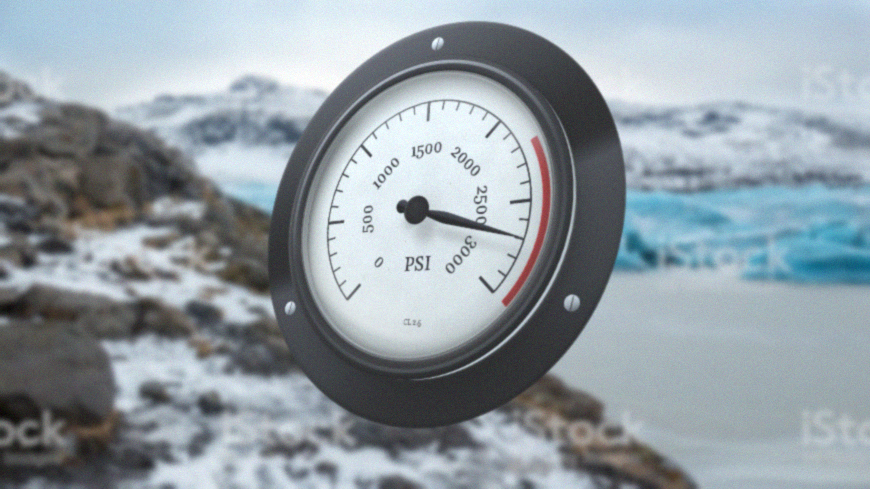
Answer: 2700 psi
